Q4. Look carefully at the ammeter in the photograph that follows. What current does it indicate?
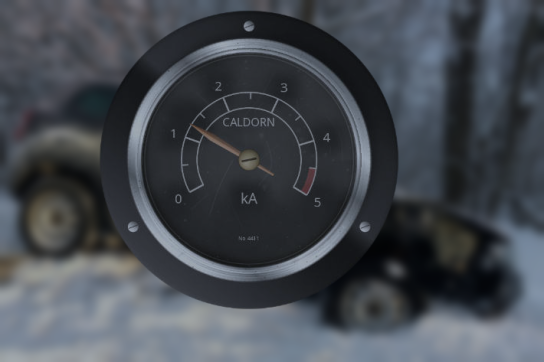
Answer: 1.25 kA
